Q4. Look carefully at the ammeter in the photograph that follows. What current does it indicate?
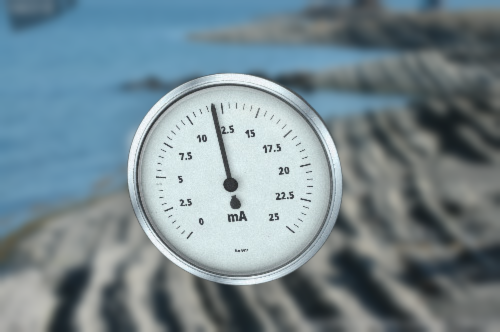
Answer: 12 mA
